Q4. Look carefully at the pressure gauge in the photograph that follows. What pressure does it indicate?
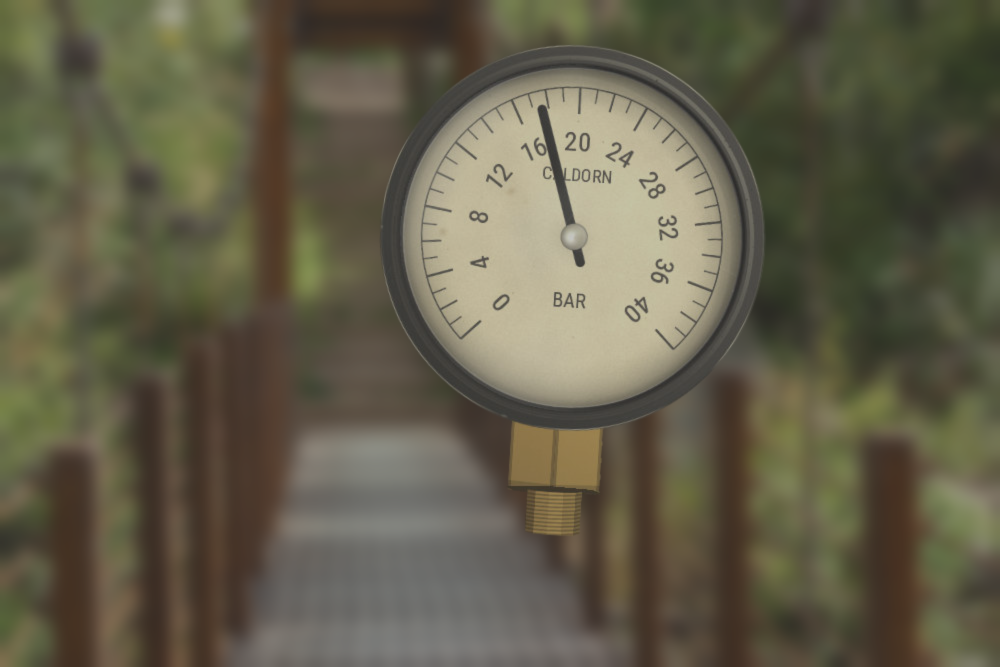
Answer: 17.5 bar
